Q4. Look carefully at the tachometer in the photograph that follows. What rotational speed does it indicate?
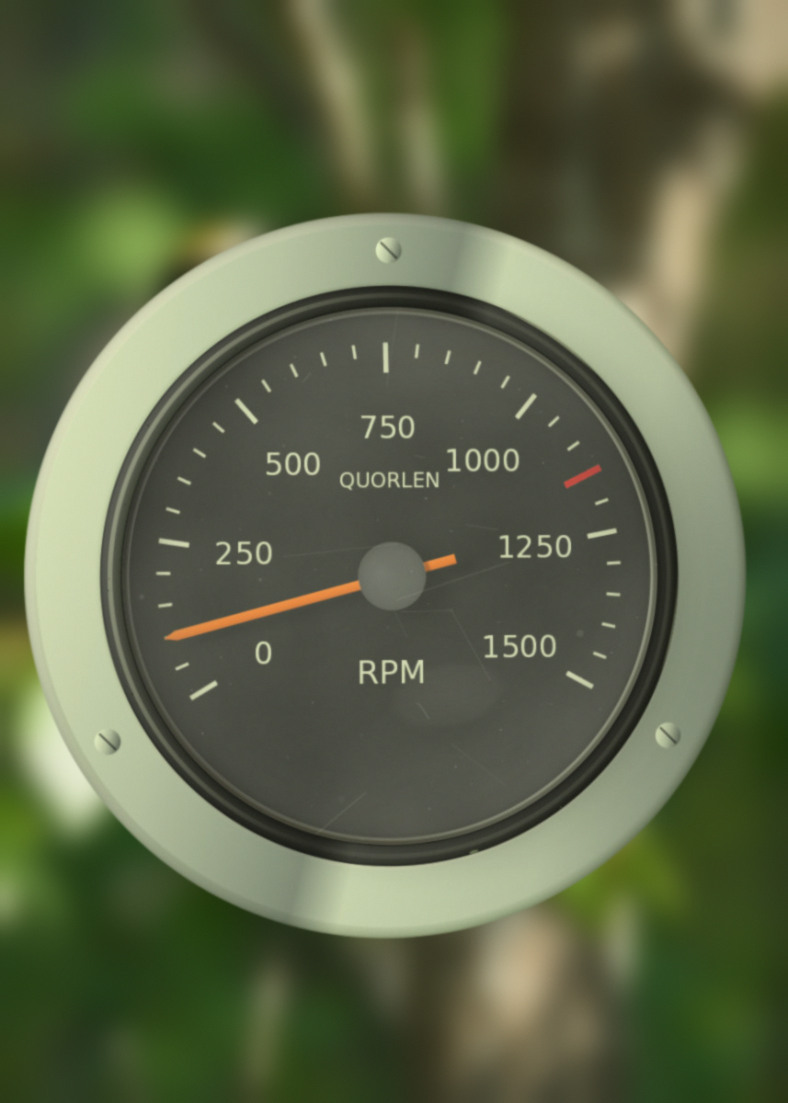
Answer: 100 rpm
